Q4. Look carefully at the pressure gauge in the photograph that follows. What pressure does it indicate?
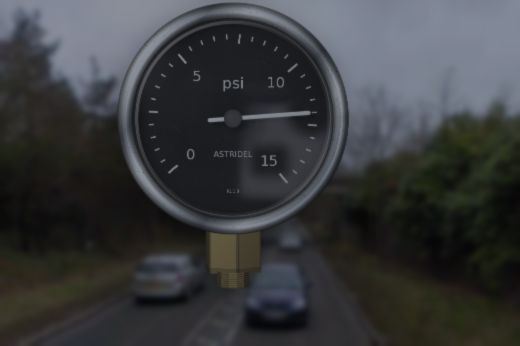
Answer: 12 psi
